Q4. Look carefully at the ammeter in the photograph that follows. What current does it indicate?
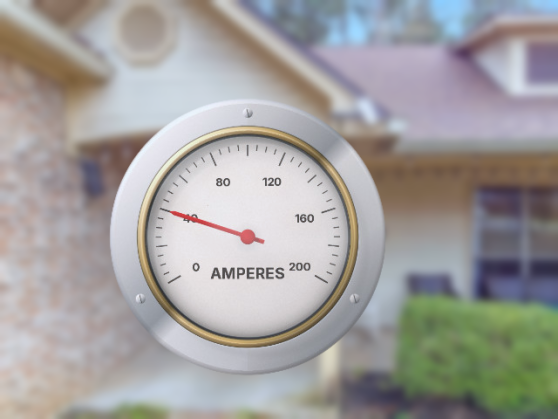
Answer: 40 A
